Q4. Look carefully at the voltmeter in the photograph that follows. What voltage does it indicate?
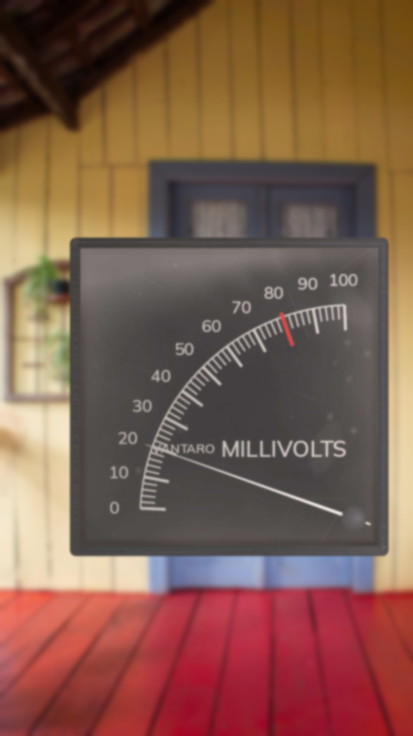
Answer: 20 mV
